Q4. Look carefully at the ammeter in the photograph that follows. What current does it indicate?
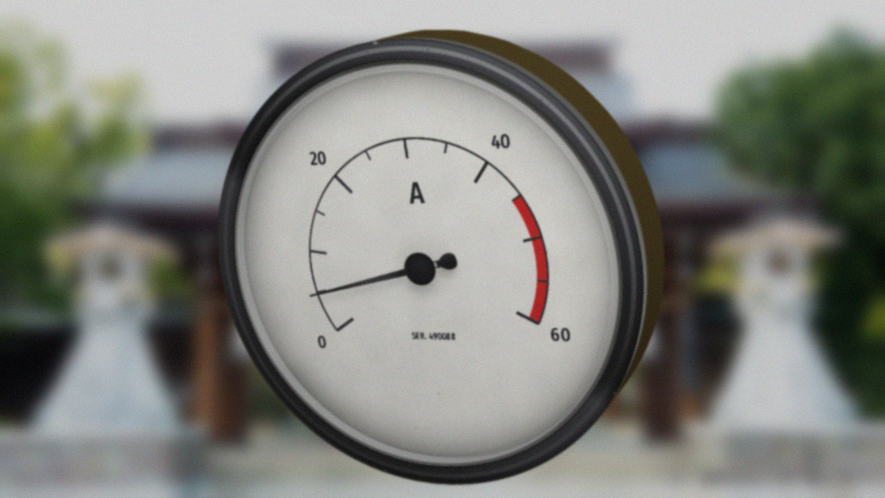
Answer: 5 A
